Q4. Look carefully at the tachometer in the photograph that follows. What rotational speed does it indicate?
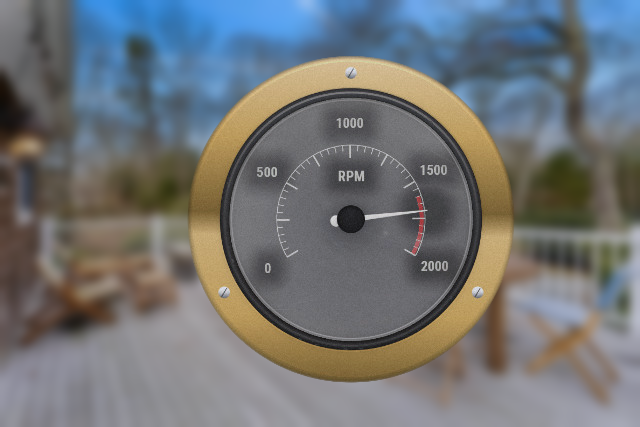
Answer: 1700 rpm
